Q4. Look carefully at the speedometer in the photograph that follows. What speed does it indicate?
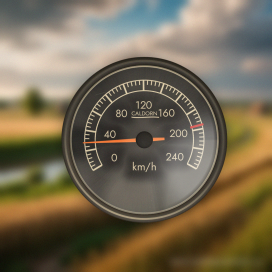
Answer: 28 km/h
